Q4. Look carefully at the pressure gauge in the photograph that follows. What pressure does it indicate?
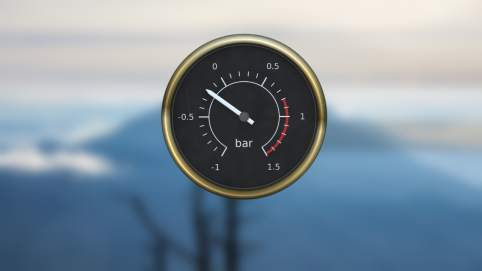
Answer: -0.2 bar
